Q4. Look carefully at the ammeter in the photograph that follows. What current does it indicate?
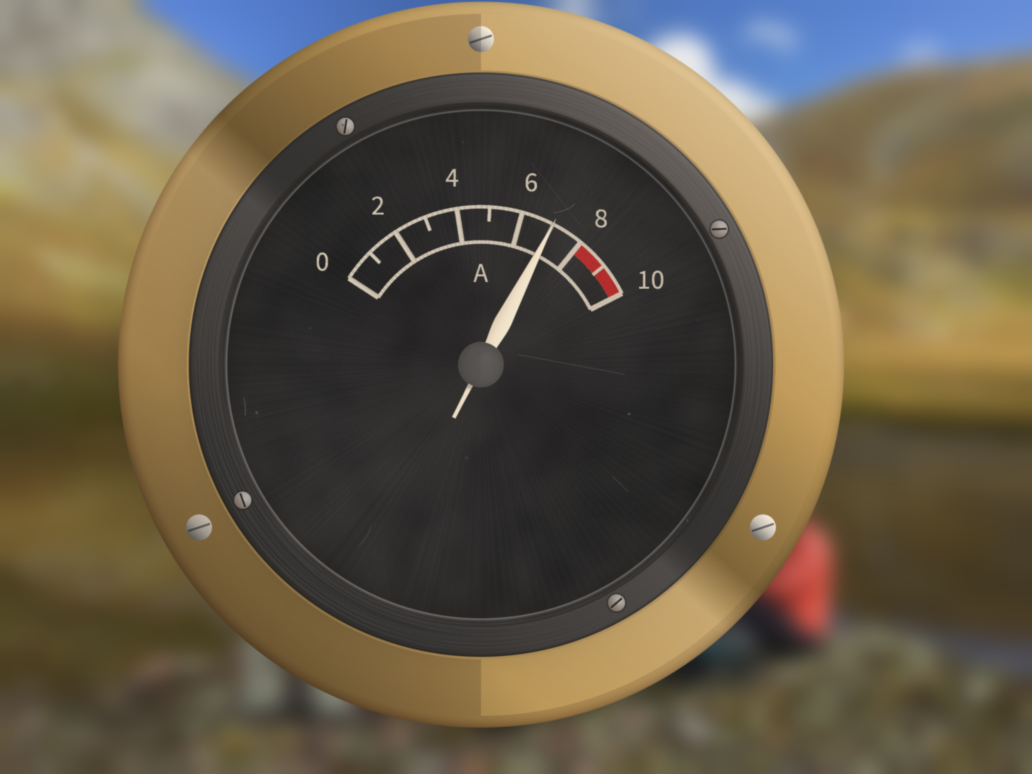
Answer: 7 A
